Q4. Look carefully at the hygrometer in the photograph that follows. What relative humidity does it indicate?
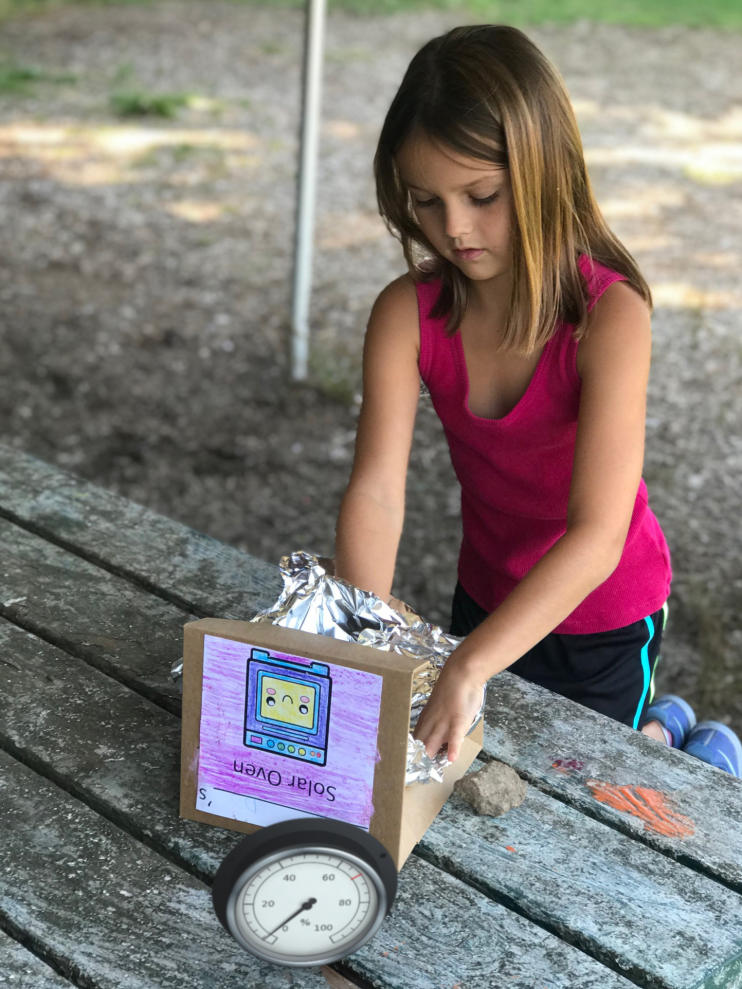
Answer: 4 %
